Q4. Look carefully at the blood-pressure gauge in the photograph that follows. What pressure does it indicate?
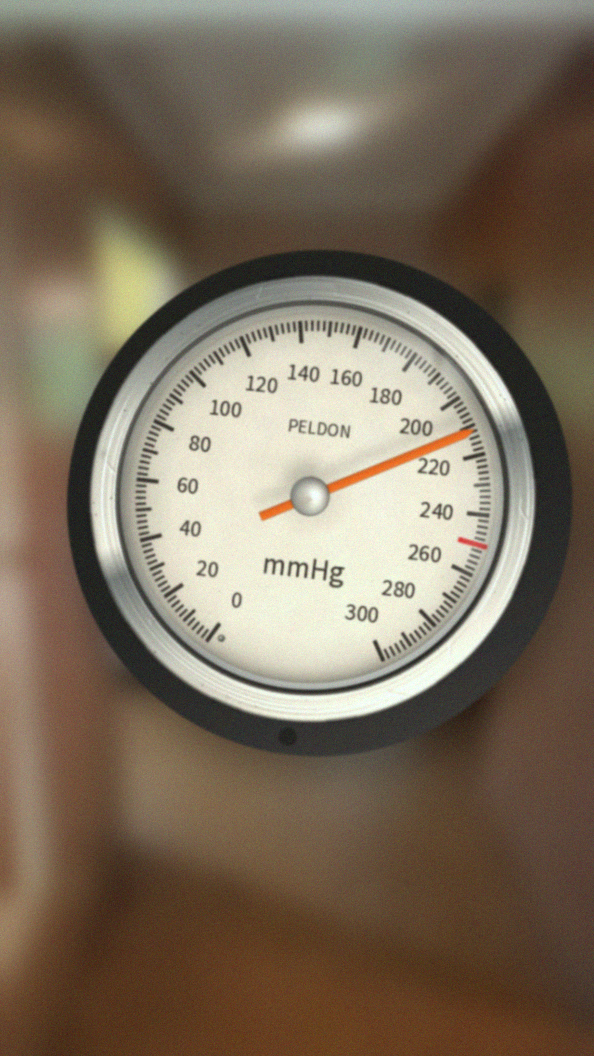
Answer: 212 mmHg
